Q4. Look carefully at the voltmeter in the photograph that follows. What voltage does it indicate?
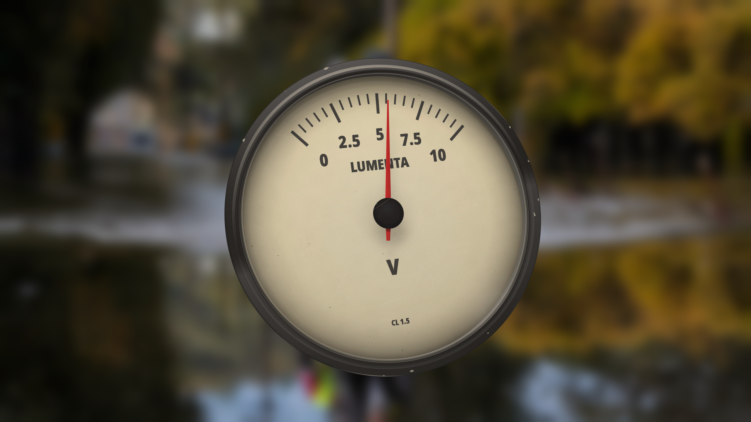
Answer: 5.5 V
